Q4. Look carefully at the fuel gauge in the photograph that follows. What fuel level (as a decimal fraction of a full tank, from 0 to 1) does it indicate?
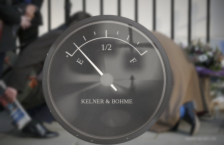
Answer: 0.125
